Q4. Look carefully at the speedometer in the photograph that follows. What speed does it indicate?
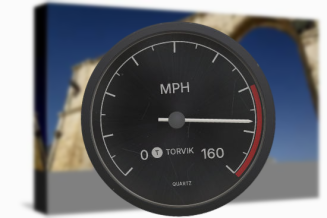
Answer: 135 mph
